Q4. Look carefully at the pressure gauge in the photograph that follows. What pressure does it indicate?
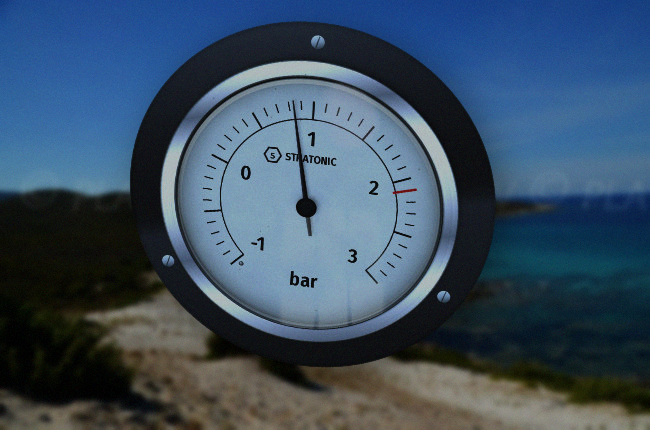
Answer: 0.85 bar
